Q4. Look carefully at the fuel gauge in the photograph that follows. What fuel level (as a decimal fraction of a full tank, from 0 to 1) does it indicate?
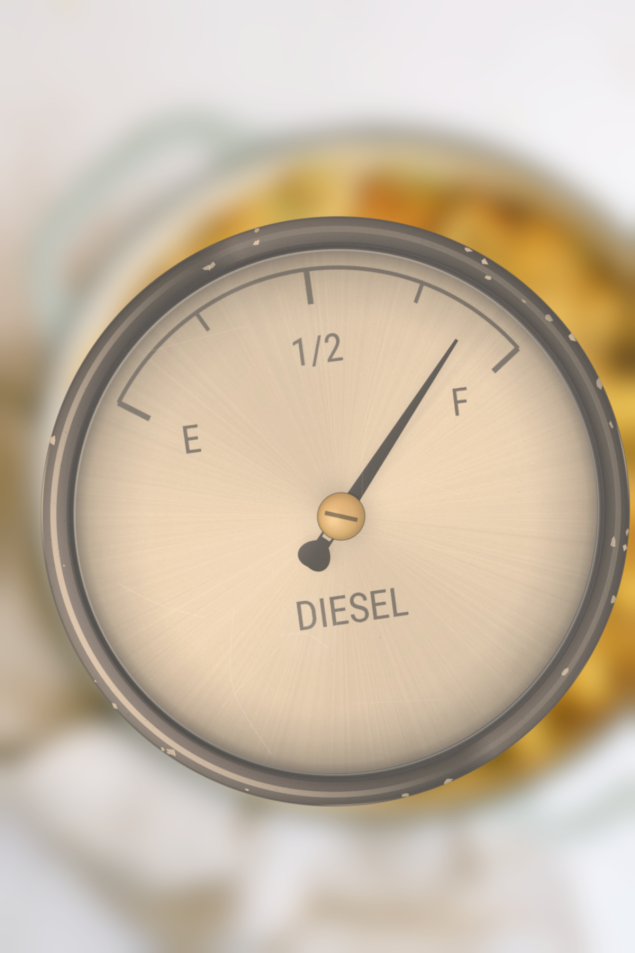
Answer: 0.875
